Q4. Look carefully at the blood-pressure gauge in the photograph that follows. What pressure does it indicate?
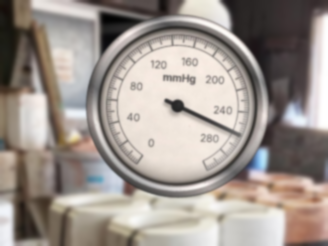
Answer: 260 mmHg
